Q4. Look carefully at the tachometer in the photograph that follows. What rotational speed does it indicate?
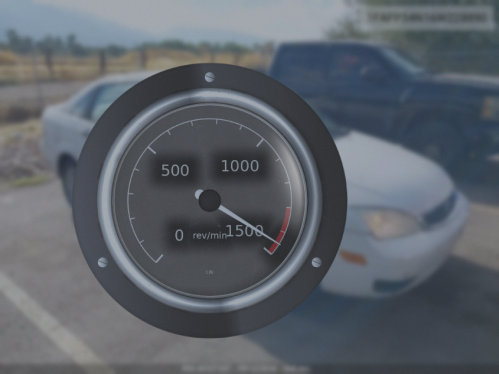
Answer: 1450 rpm
